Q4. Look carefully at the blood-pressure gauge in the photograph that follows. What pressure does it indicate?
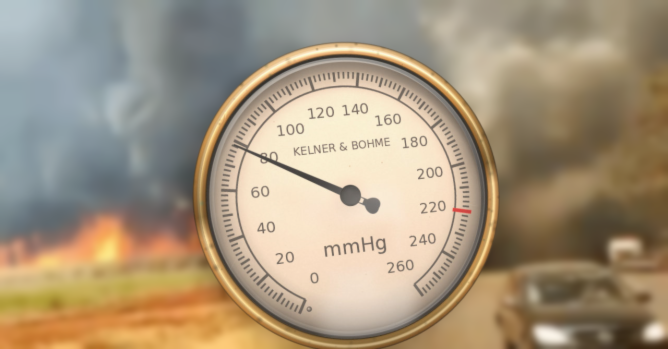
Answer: 78 mmHg
